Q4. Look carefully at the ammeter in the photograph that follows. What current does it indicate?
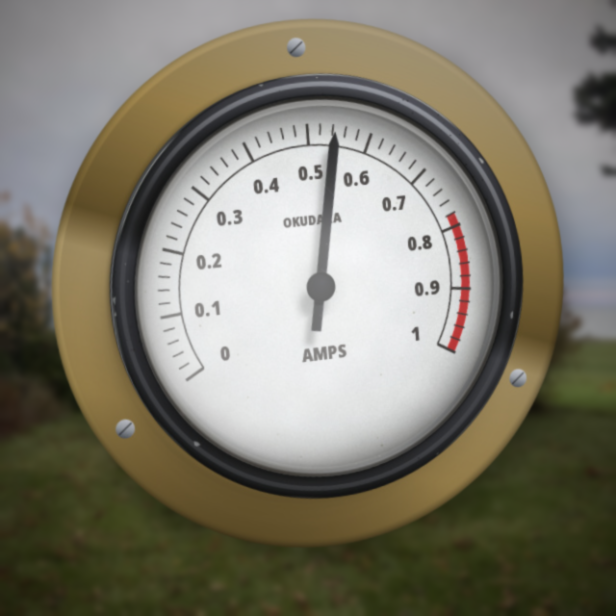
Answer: 0.54 A
